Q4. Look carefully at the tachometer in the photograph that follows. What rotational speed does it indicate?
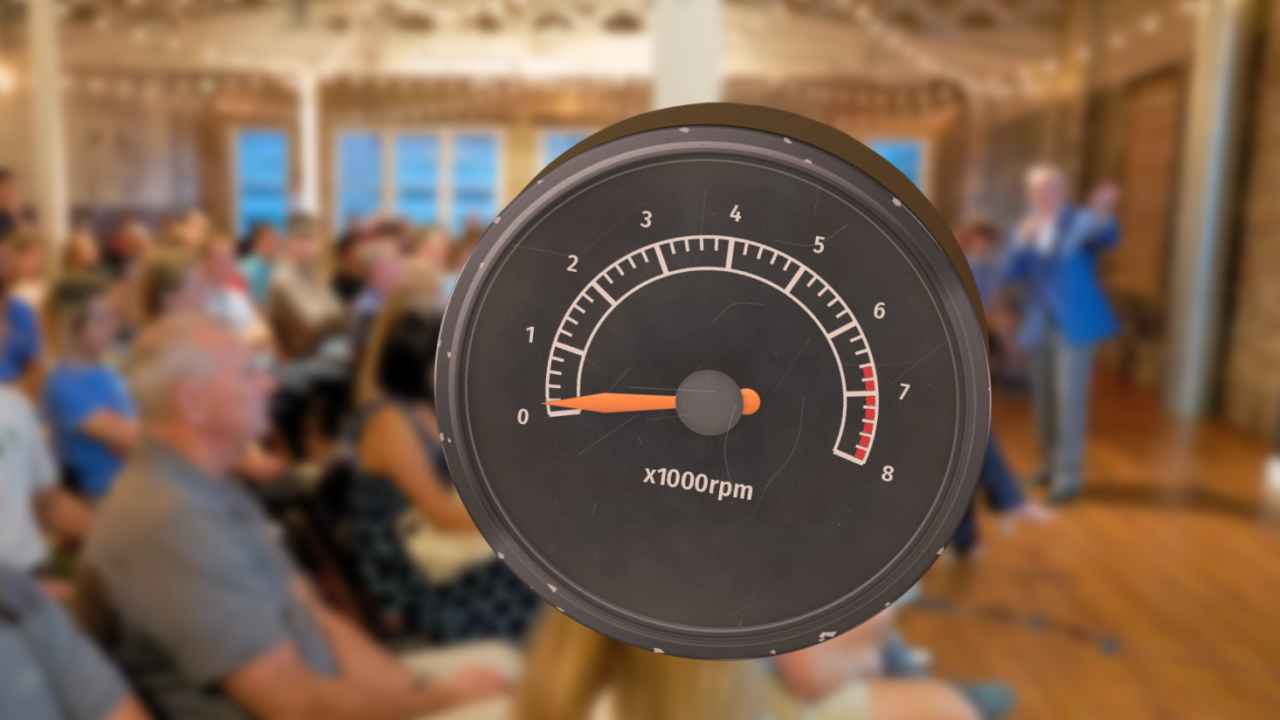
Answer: 200 rpm
